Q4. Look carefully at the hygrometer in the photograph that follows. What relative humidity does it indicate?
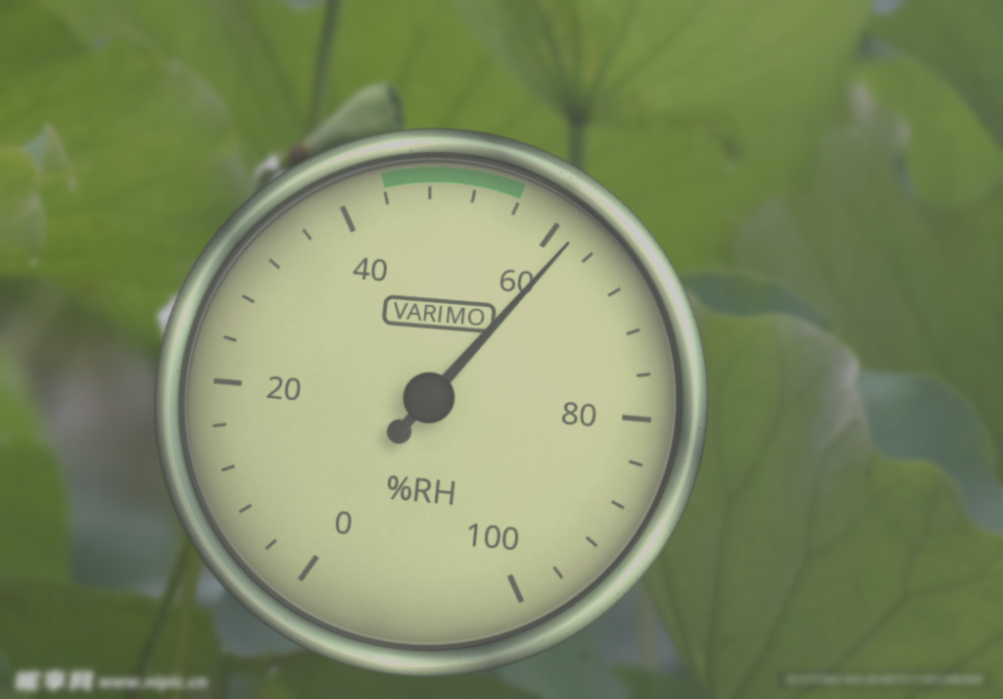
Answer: 62 %
